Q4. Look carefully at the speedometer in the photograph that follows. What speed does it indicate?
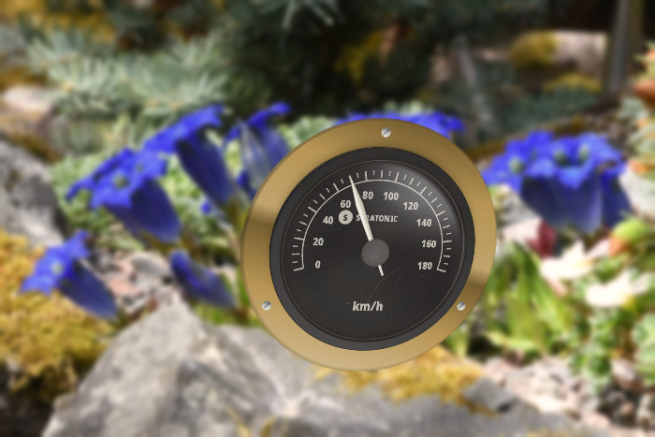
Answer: 70 km/h
